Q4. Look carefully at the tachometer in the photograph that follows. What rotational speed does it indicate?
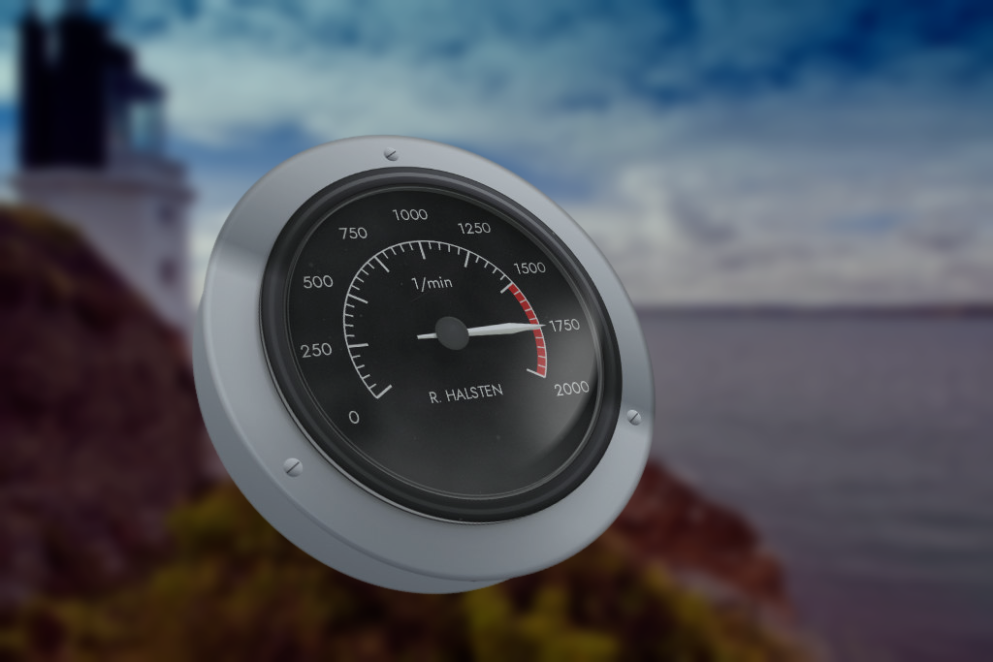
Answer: 1750 rpm
